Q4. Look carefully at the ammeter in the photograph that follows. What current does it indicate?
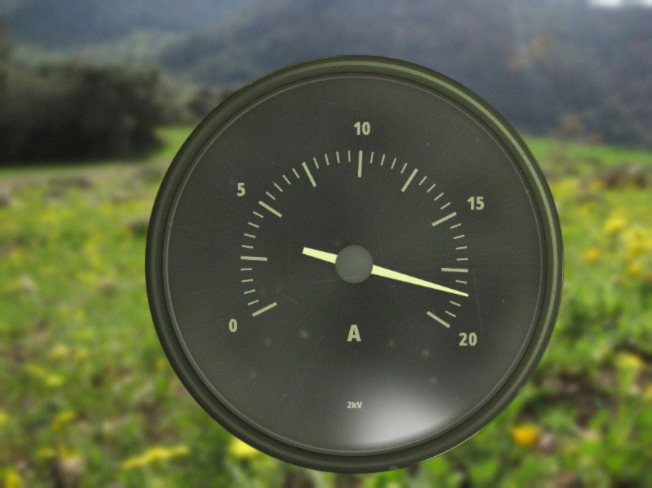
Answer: 18.5 A
